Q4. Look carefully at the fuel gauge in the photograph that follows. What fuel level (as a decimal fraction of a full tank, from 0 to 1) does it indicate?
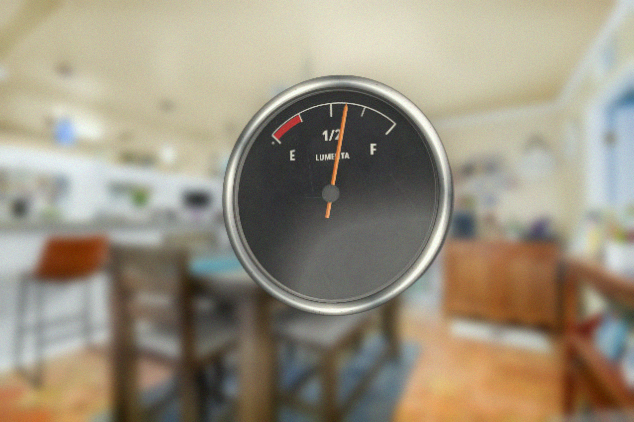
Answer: 0.625
